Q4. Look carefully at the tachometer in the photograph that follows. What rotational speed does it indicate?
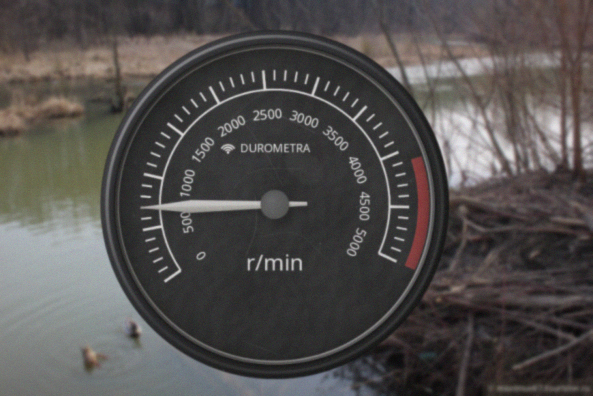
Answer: 700 rpm
